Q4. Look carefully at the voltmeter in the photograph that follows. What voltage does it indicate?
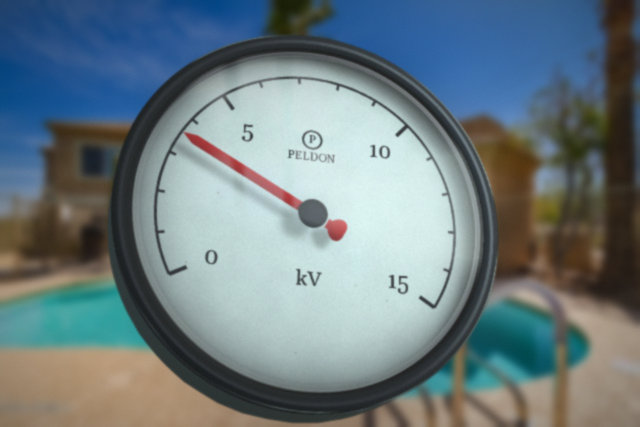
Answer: 3.5 kV
